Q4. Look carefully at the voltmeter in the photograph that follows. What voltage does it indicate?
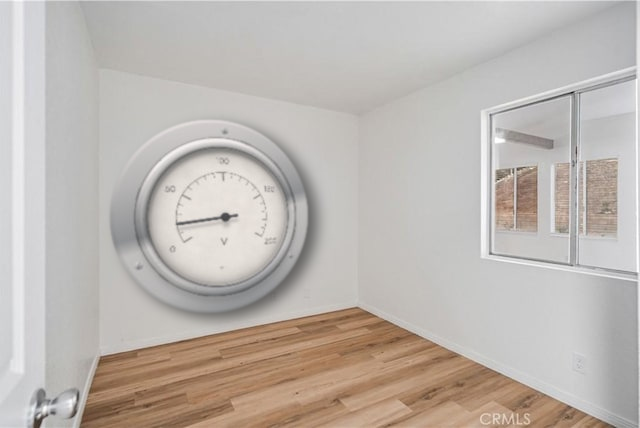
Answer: 20 V
